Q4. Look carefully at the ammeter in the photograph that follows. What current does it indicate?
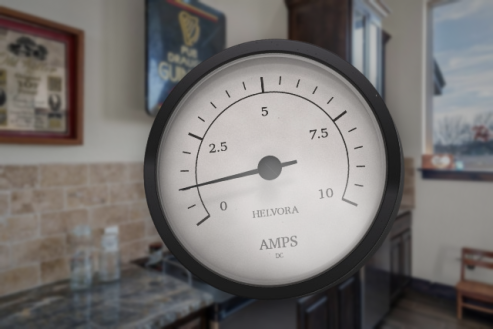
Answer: 1 A
